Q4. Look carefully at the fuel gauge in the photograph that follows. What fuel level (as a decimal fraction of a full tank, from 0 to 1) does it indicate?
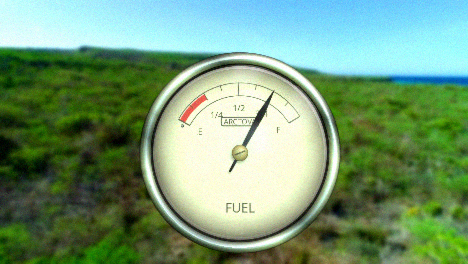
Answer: 0.75
